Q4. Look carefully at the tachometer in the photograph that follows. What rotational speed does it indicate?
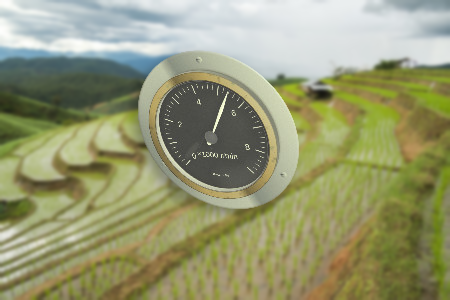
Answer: 5400 rpm
